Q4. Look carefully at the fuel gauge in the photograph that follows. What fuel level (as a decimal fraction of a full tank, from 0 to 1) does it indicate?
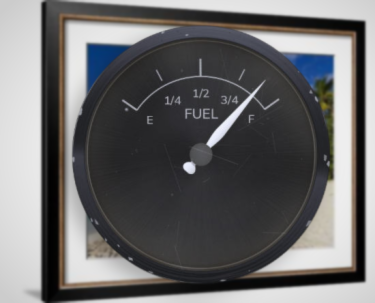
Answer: 0.875
